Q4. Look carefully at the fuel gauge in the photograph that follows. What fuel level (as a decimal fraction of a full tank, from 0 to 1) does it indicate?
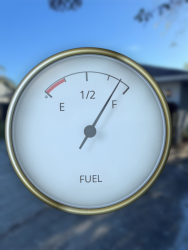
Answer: 0.875
